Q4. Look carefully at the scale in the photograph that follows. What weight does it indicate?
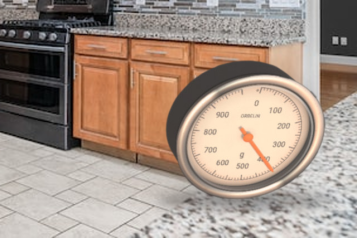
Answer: 400 g
